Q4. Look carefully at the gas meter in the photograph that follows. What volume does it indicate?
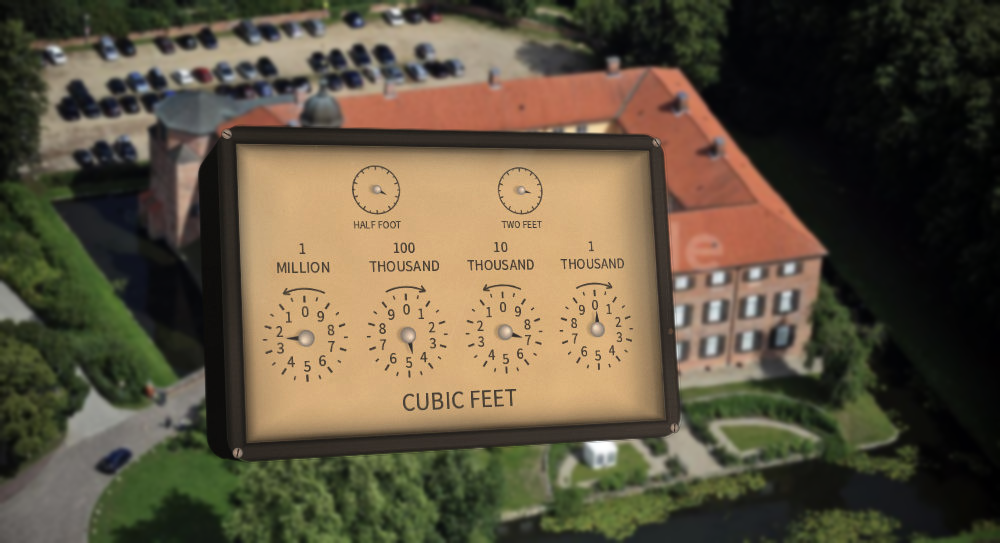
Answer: 247000 ft³
